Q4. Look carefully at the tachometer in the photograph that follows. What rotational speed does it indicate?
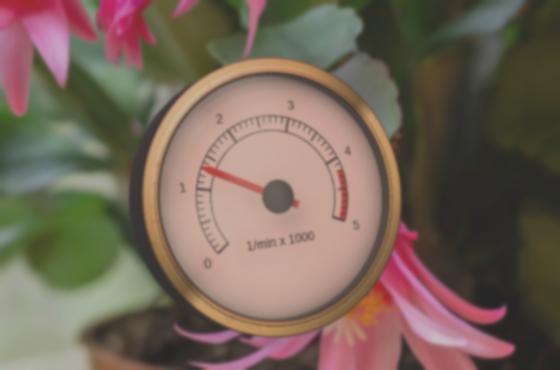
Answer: 1300 rpm
